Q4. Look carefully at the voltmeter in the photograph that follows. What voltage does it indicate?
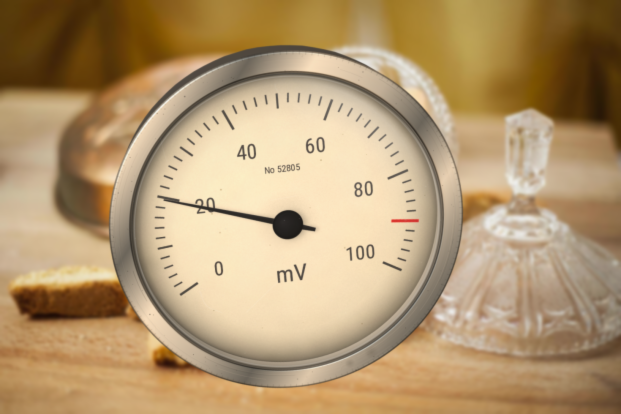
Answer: 20 mV
